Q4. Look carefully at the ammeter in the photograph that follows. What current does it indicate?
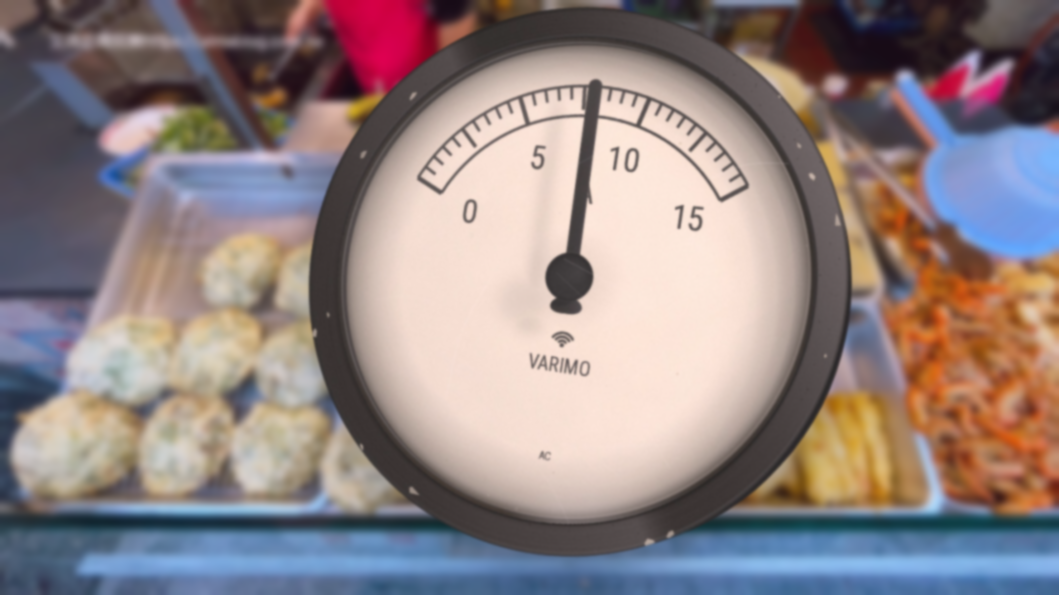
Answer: 8 A
